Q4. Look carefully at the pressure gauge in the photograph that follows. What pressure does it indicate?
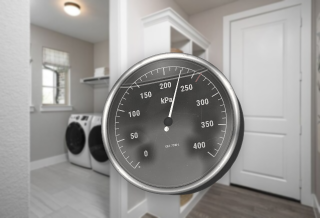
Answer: 230 kPa
